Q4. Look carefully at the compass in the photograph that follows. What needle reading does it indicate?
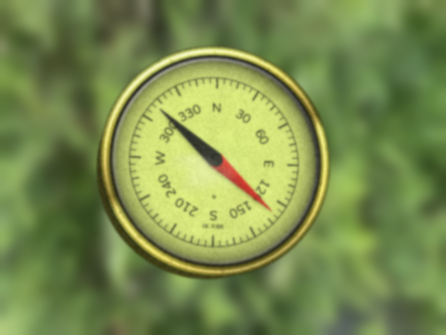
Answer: 130 °
